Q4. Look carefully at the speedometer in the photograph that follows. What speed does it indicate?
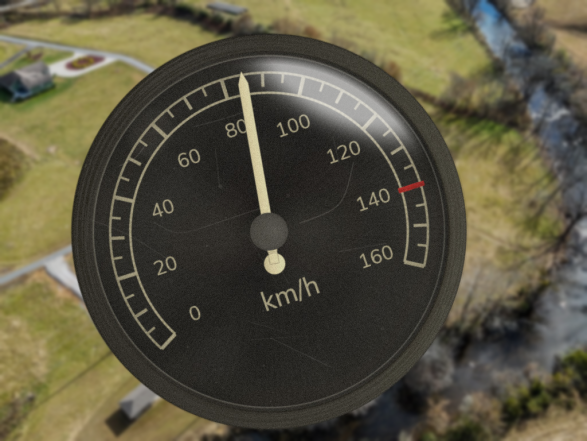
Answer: 85 km/h
